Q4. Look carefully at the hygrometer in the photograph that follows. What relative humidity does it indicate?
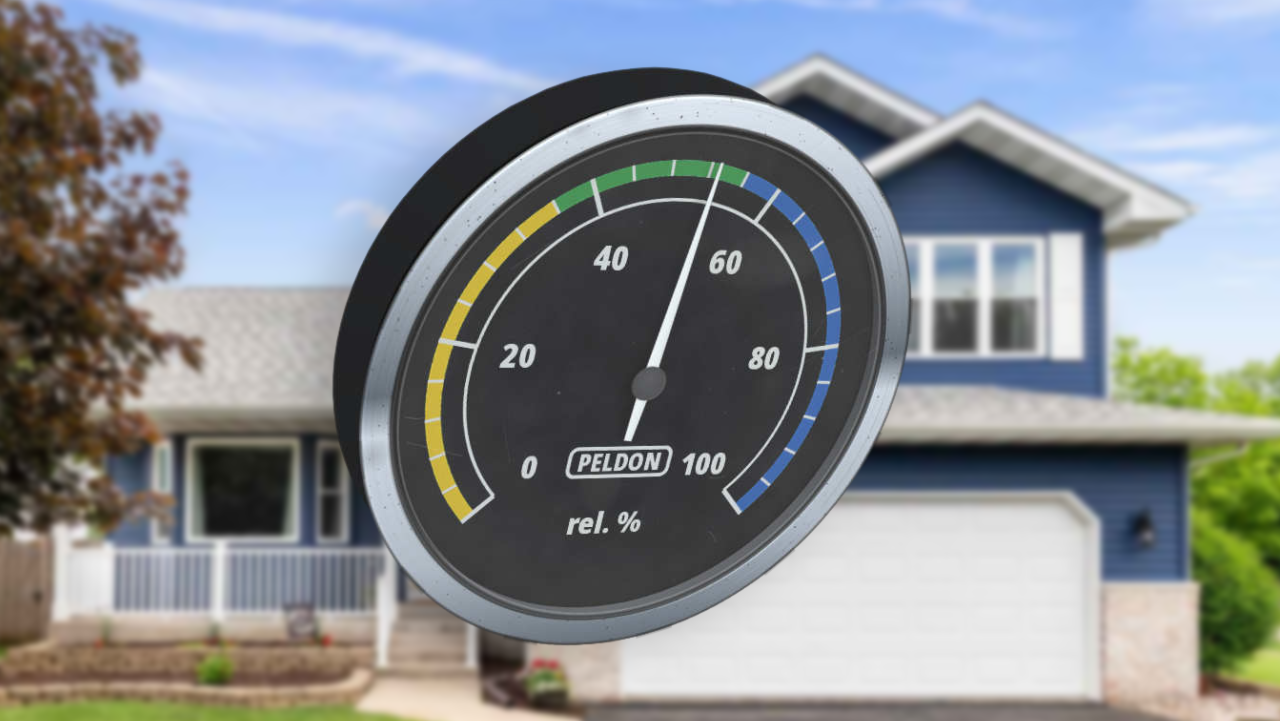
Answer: 52 %
